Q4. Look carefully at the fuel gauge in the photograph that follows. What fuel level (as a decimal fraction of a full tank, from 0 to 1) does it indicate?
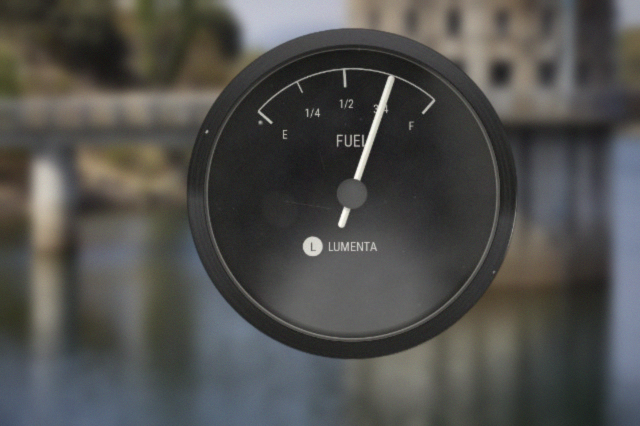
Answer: 0.75
